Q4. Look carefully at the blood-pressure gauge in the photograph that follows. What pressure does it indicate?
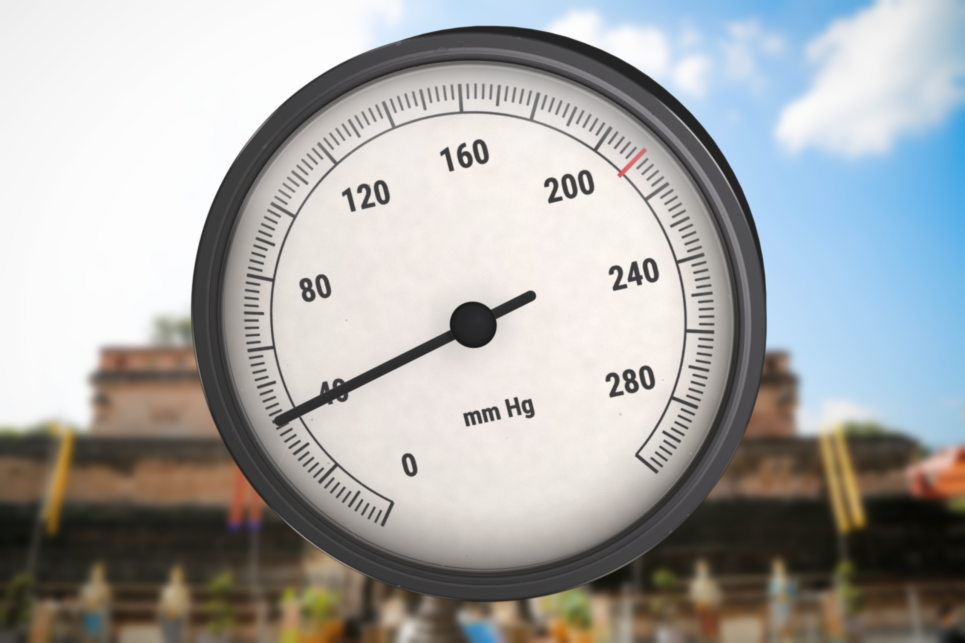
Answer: 40 mmHg
